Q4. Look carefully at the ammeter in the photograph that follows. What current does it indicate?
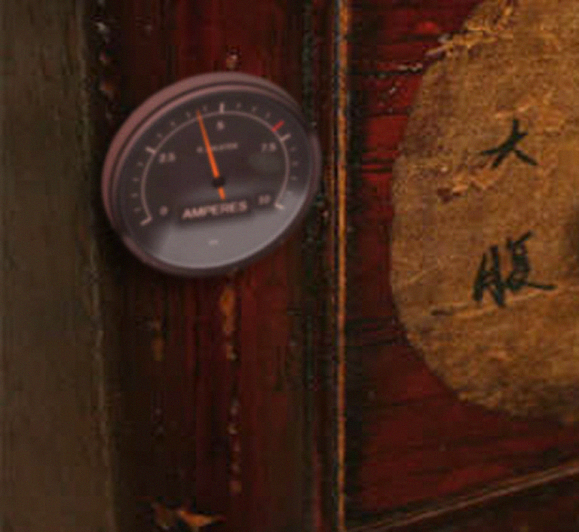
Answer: 4.25 A
